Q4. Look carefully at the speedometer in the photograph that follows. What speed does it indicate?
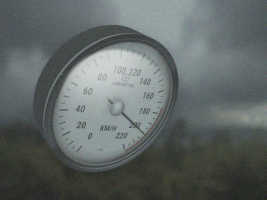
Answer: 200 km/h
